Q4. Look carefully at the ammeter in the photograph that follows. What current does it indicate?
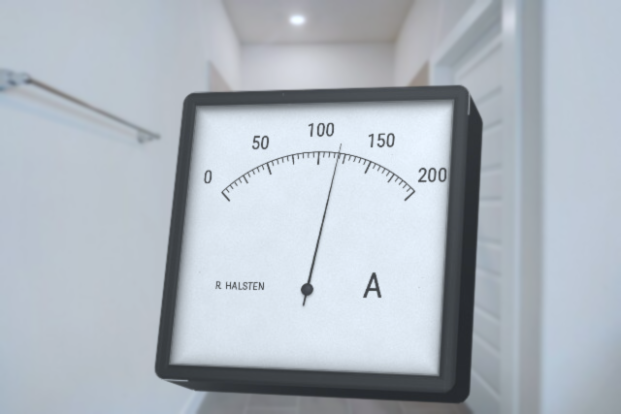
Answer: 120 A
